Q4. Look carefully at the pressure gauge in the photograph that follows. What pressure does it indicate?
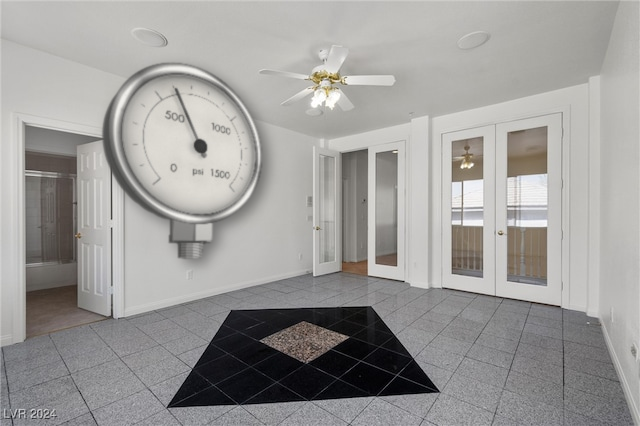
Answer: 600 psi
